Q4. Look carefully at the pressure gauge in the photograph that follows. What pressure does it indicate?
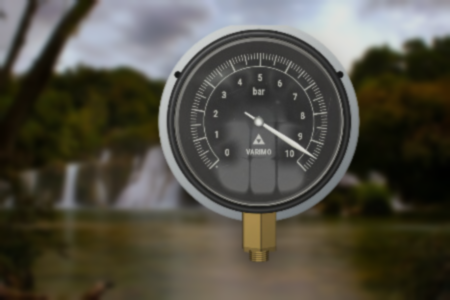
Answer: 9.5 bar
